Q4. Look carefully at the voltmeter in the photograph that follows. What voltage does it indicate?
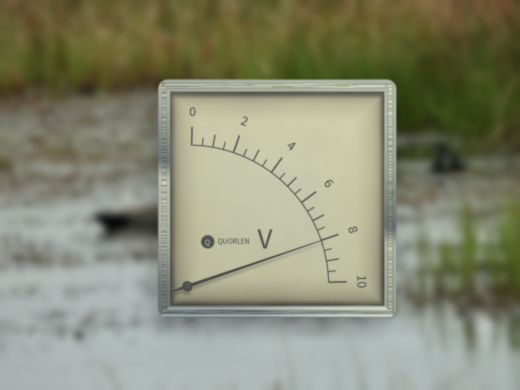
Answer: 8 V
